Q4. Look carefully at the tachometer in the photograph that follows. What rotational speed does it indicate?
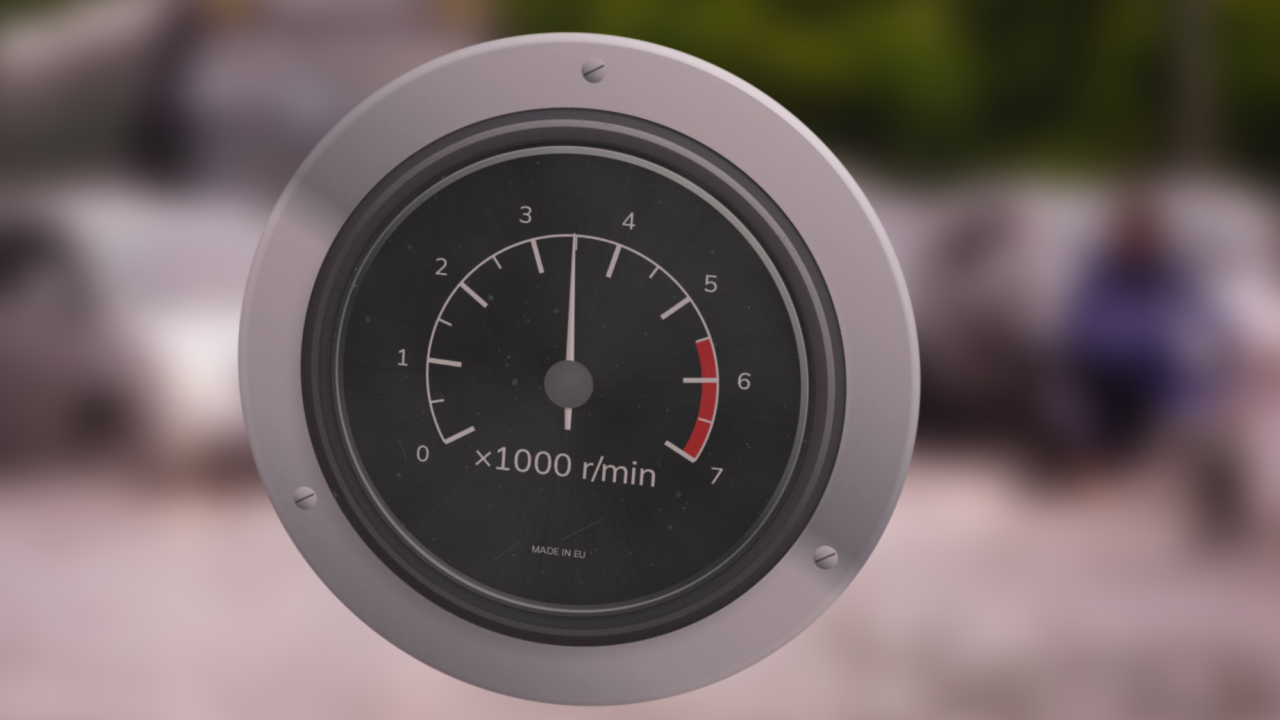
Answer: 3500 rpm
